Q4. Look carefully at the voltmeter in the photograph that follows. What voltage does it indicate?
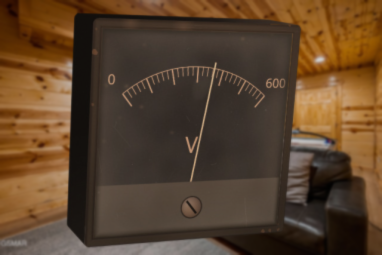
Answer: 360 V
